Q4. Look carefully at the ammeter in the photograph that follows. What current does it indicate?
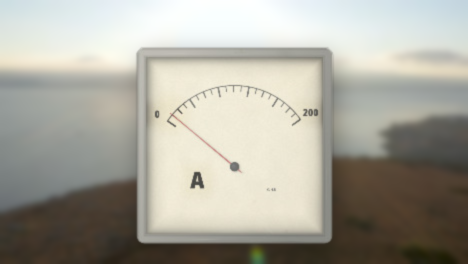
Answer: 10 A
